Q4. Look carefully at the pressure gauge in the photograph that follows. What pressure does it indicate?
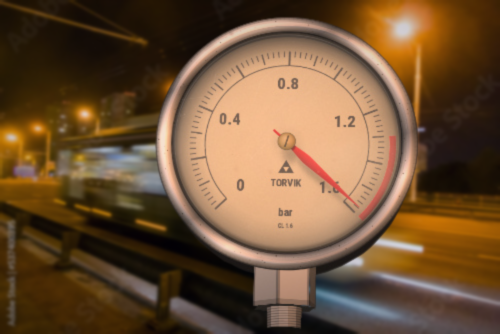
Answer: 1.58 bar
